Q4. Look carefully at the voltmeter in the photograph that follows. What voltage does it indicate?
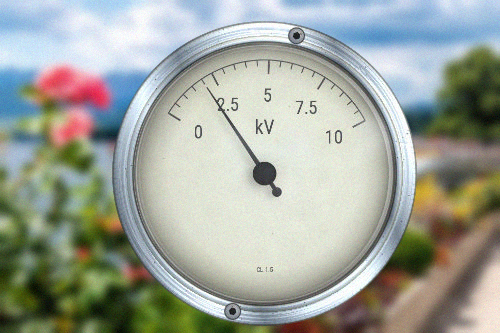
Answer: 2 kV
